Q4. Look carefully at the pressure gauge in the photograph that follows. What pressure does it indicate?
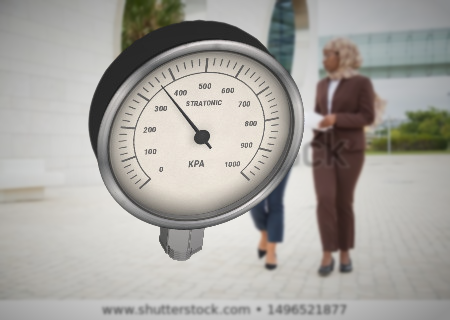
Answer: 360 kPa
